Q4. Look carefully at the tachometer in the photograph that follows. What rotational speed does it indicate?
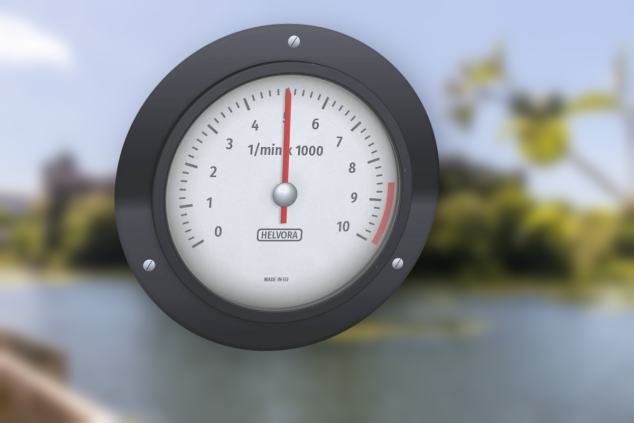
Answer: 5000 rpm
